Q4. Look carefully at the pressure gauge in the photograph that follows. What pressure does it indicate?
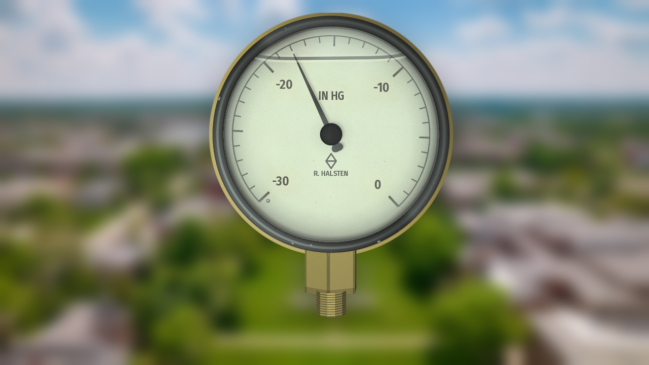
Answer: -18 inHg
